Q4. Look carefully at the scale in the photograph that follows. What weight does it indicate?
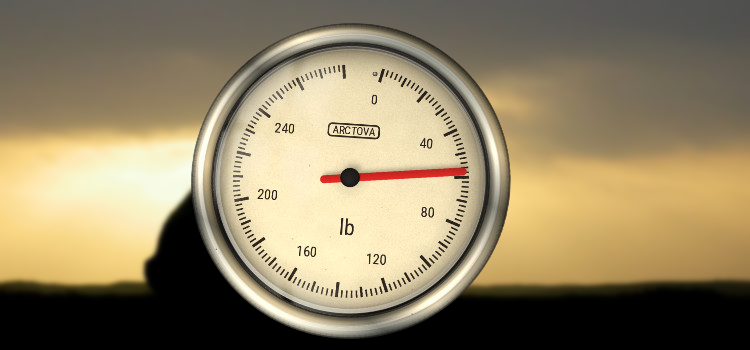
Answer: 58 lb
